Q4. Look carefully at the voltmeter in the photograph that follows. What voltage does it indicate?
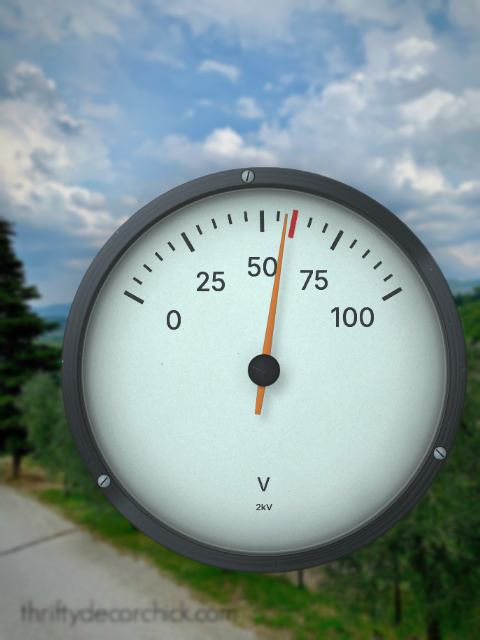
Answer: 57.5 V
